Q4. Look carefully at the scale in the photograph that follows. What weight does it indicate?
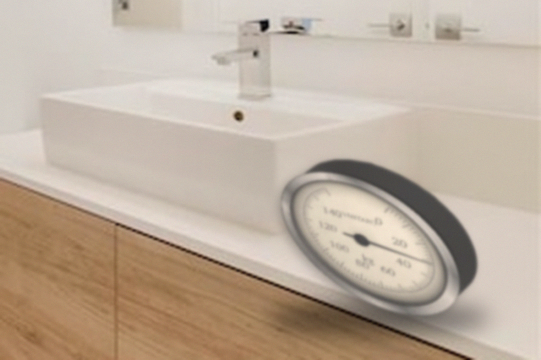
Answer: 30 kg
